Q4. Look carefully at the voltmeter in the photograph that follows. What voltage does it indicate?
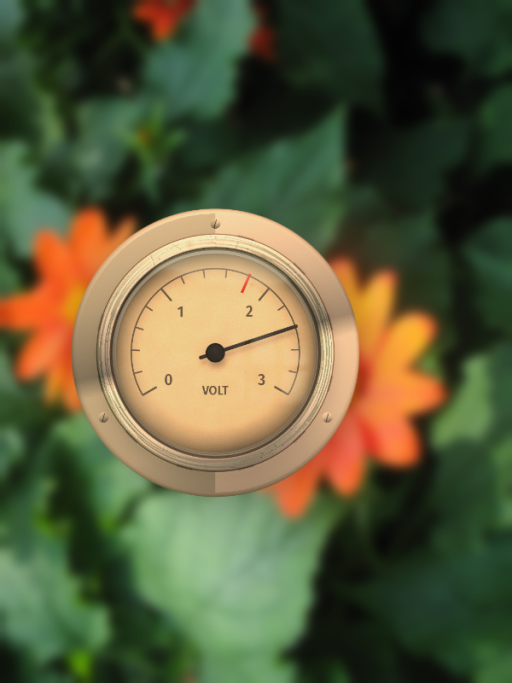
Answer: 2.4 V
